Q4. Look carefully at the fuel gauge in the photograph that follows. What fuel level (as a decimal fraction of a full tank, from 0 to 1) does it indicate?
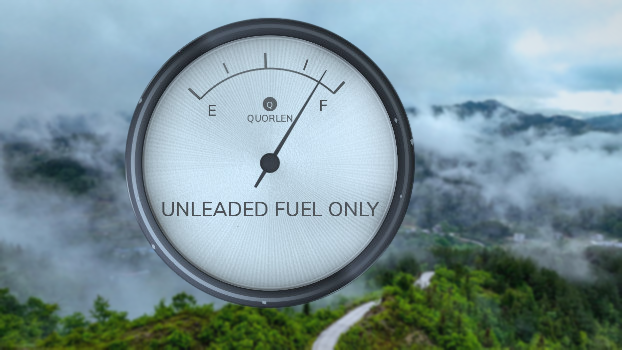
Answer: 0.875
